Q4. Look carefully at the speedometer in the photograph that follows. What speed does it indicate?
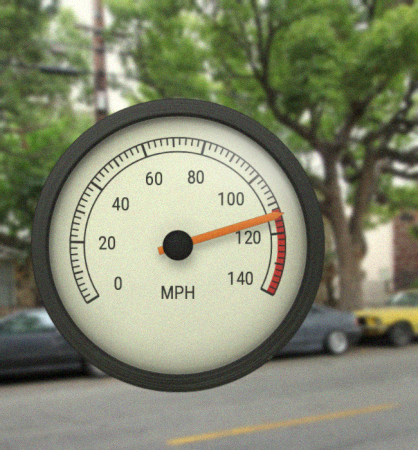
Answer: 114 mph
